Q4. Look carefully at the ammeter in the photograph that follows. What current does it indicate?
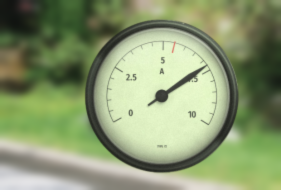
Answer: 7.25 A
